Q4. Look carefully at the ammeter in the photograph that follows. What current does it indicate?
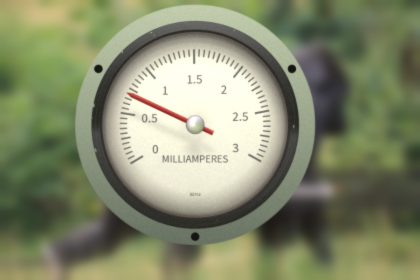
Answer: 0.7 mA
